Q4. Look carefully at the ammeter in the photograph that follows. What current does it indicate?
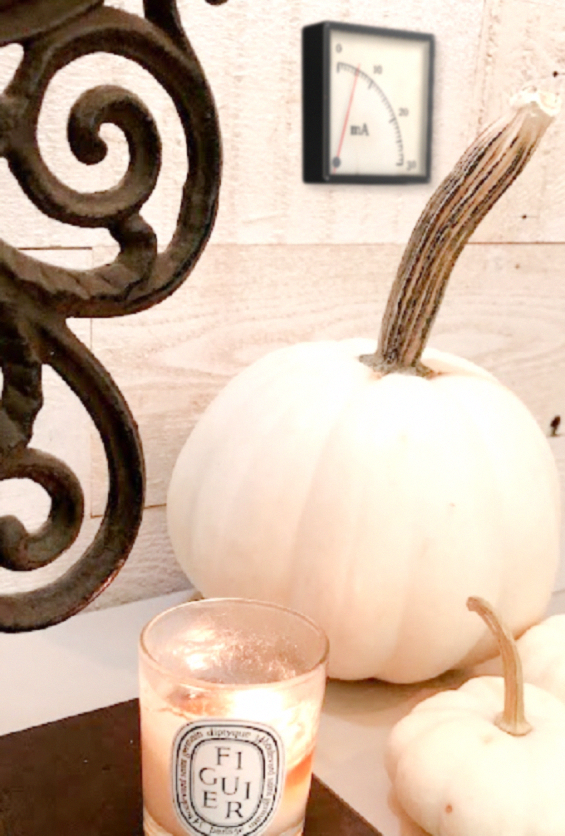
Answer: 5 mA
